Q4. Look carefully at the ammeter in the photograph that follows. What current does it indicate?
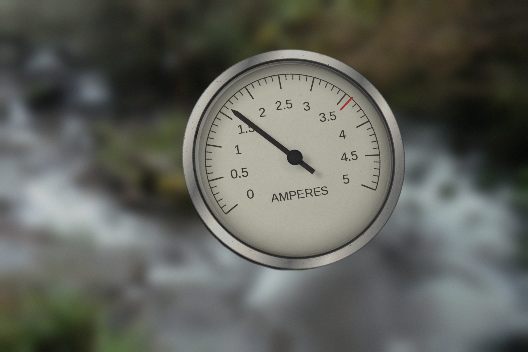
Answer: 1.6 A
